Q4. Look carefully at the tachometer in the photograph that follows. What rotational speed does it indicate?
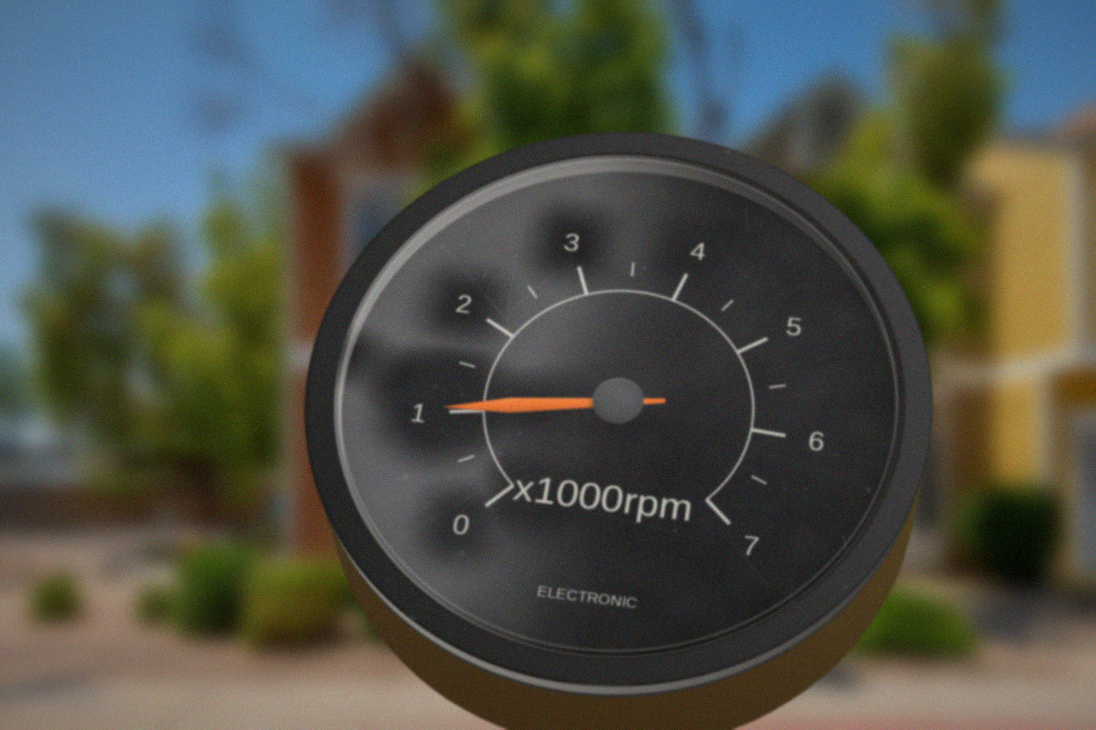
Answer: 1000 rpm
